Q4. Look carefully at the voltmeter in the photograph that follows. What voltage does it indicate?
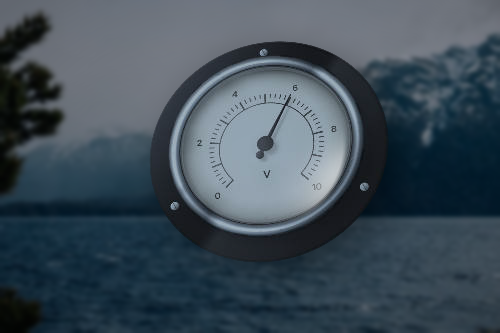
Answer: 6 V
